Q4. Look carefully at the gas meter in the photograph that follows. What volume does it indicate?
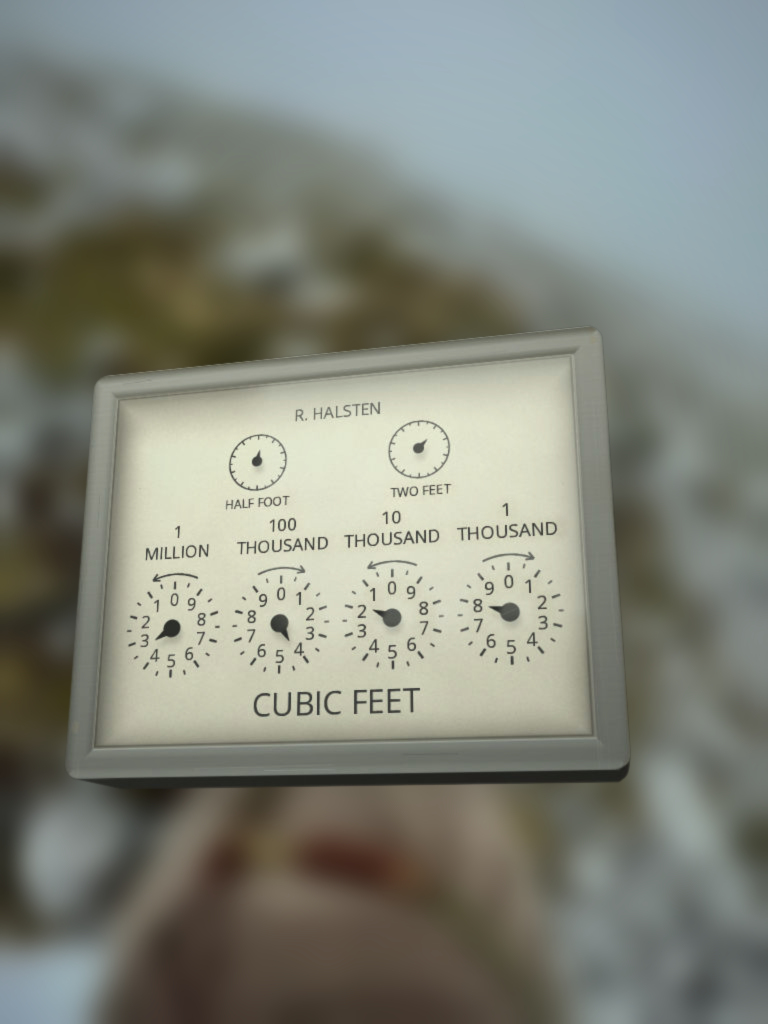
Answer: 341800 ft³
